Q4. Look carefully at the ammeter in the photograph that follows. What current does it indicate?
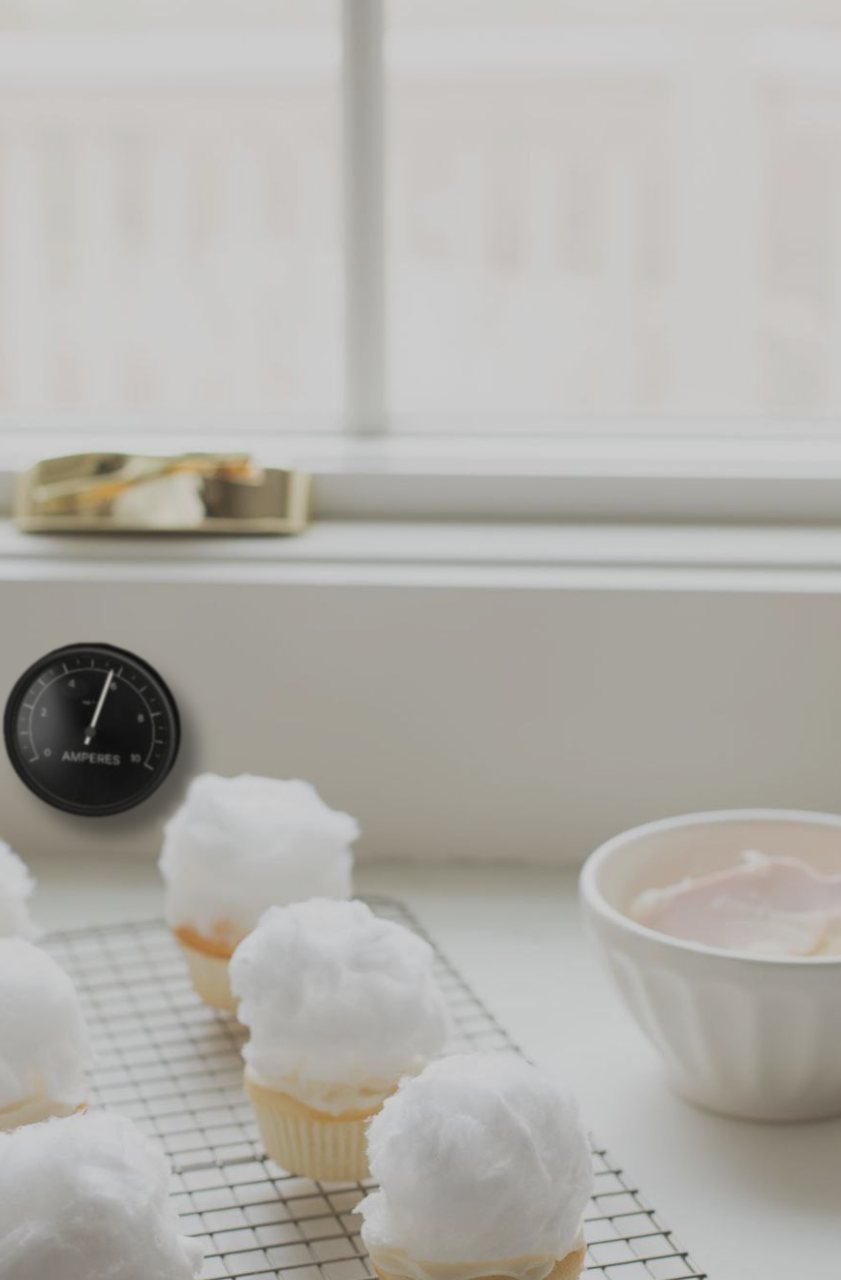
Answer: 5.75 A
